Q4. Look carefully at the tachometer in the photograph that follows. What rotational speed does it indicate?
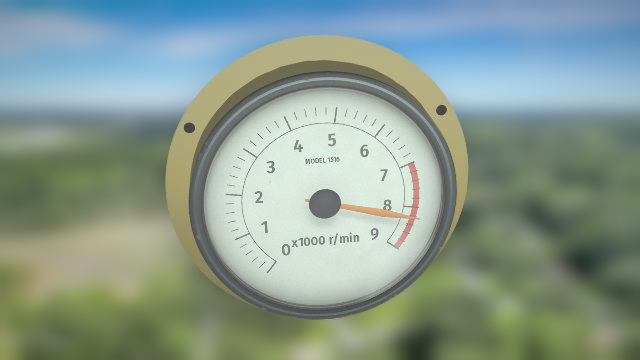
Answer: 8200 rpm
